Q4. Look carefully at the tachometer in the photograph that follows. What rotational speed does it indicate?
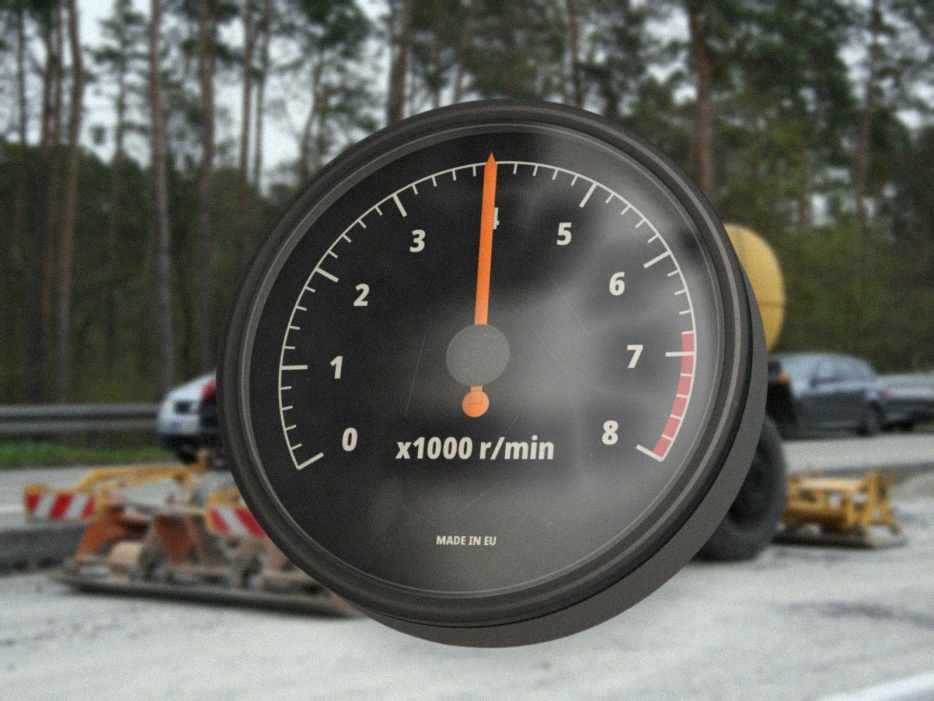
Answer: 4000 rpm
